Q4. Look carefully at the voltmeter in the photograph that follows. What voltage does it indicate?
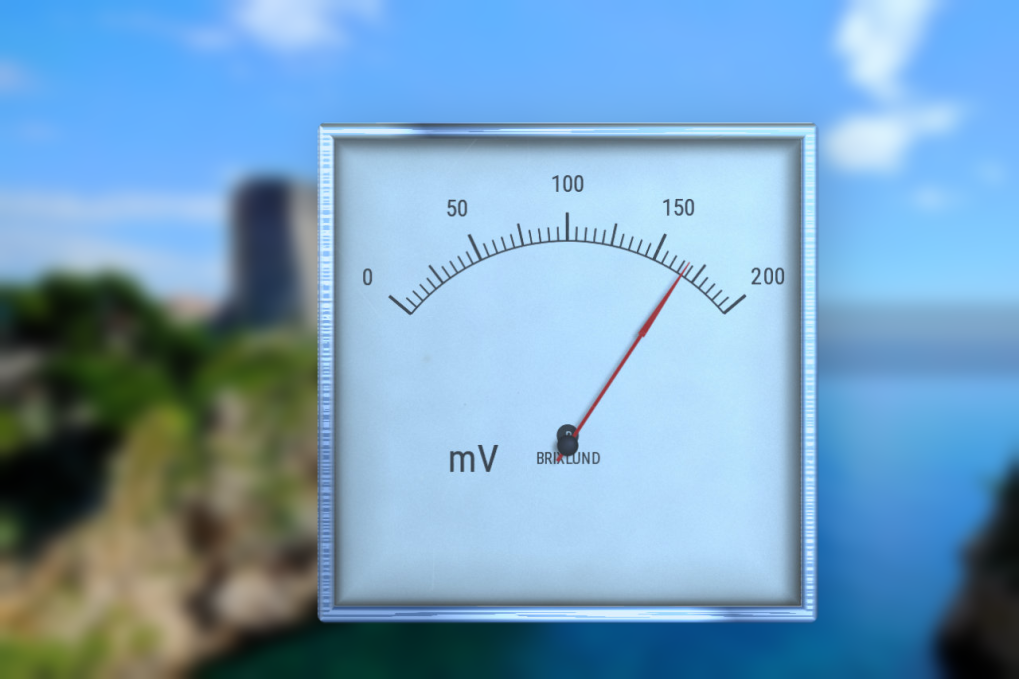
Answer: 167.5 mV
